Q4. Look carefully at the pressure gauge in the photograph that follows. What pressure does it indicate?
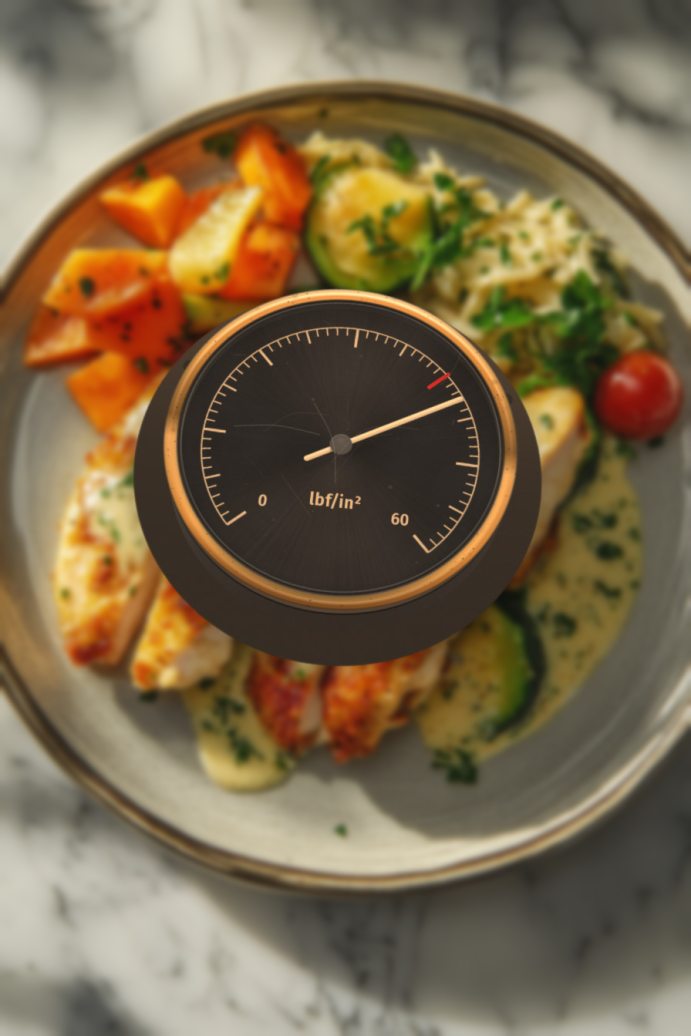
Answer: 43 psi
